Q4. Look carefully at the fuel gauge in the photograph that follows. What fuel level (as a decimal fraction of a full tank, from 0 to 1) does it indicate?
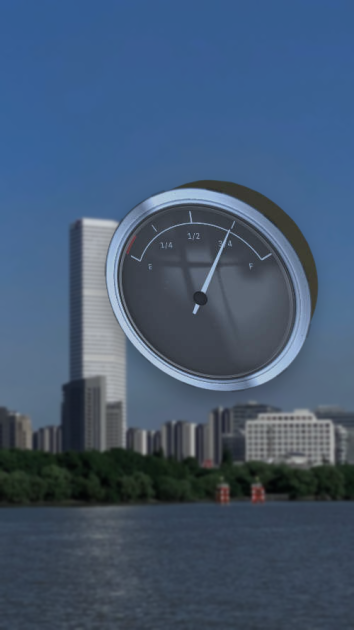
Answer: 0.75
